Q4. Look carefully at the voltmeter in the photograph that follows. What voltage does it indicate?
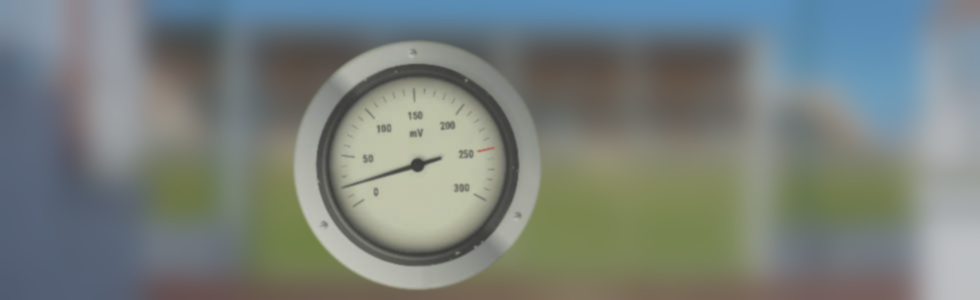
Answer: 20 mV
